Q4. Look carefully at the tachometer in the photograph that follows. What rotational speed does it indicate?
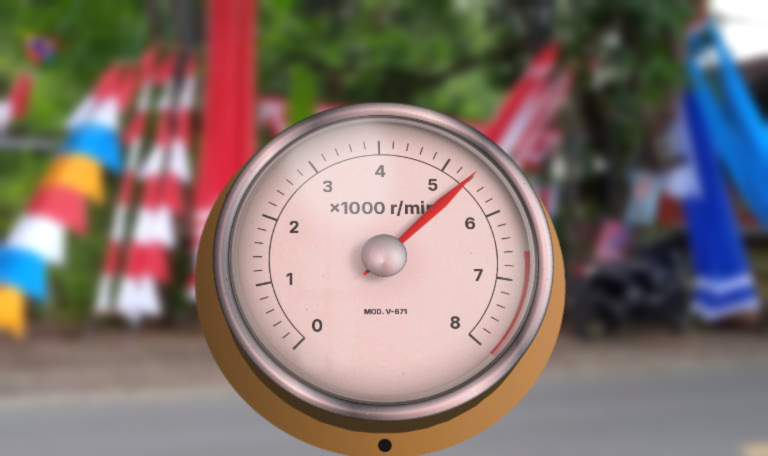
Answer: 5400 rpm
